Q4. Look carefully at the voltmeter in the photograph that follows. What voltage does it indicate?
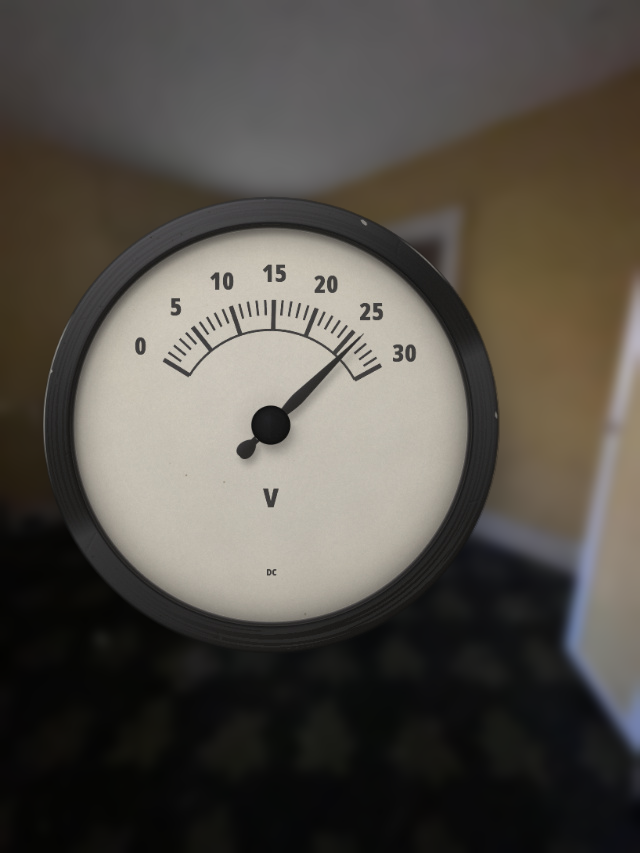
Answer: 26 V
